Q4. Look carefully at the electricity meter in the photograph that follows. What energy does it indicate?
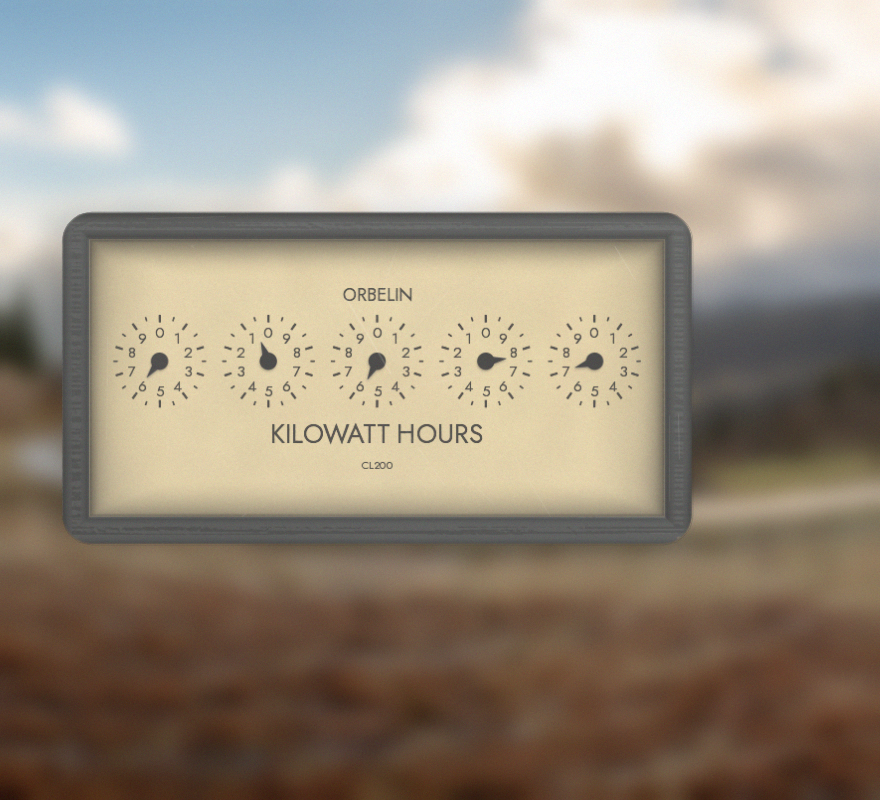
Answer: 60577 kWh
